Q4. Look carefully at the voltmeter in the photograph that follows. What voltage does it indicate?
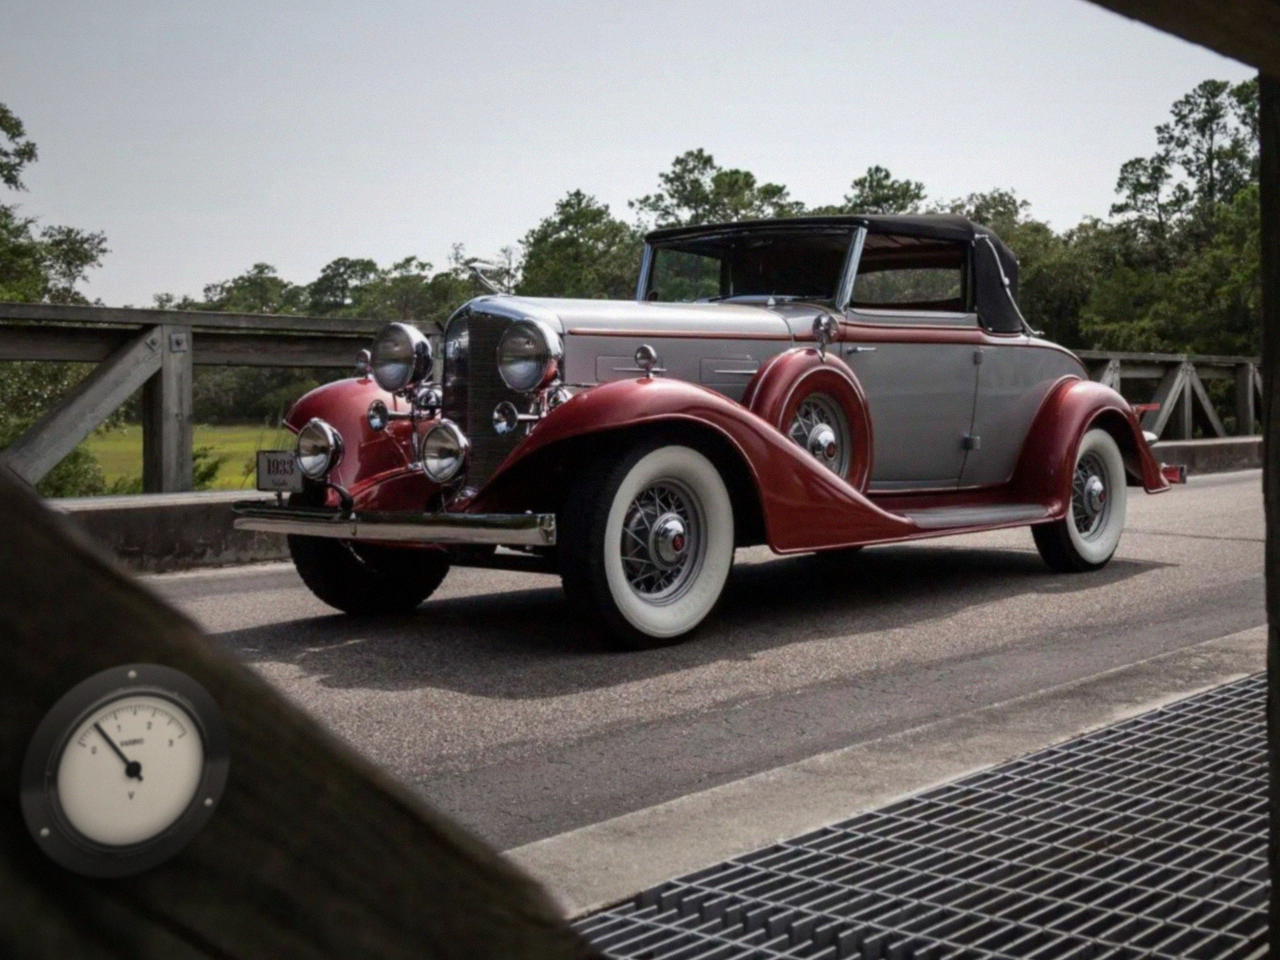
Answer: 0.5 V
